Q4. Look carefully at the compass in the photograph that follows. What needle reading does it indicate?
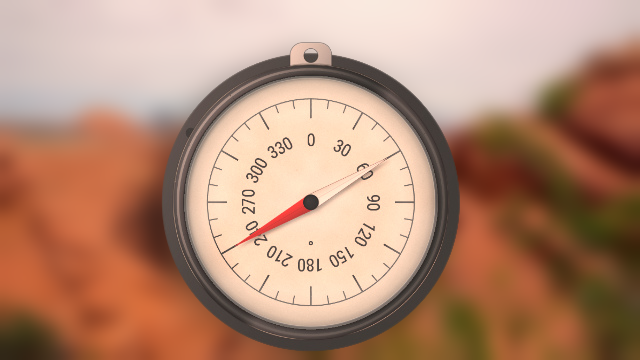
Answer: 240 °
